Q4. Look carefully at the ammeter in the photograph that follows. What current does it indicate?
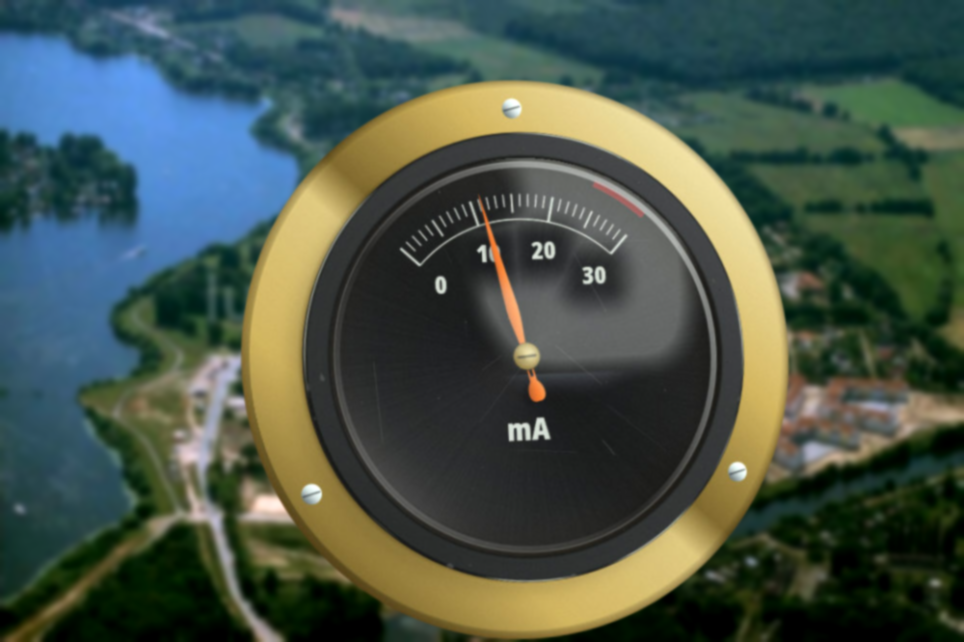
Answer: 11 mA
